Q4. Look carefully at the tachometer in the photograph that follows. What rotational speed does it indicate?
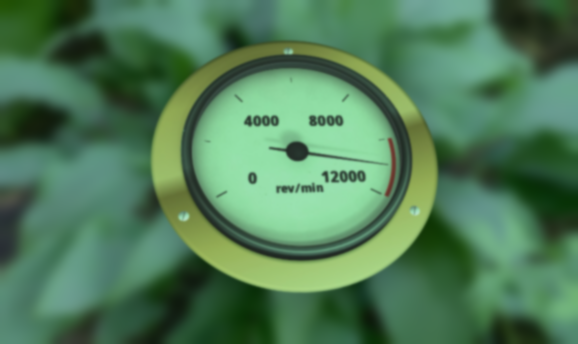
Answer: 11000 rpm
